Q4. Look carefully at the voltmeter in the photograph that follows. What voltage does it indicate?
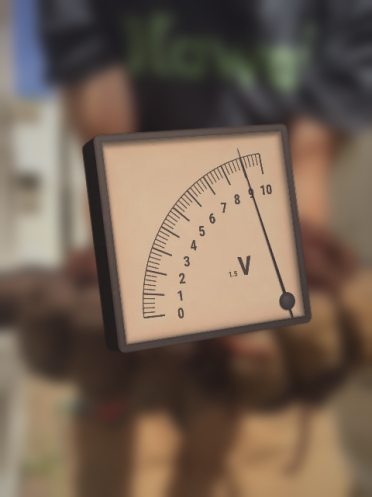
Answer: 9 V
